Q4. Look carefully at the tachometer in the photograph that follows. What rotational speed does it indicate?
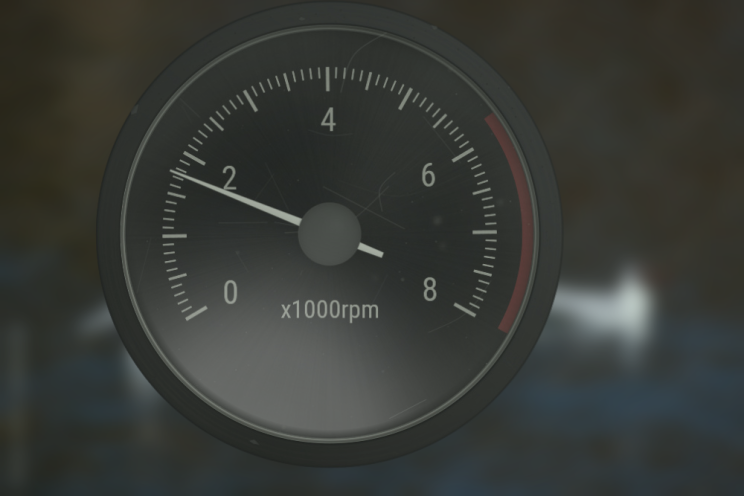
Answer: 1750 rpm
